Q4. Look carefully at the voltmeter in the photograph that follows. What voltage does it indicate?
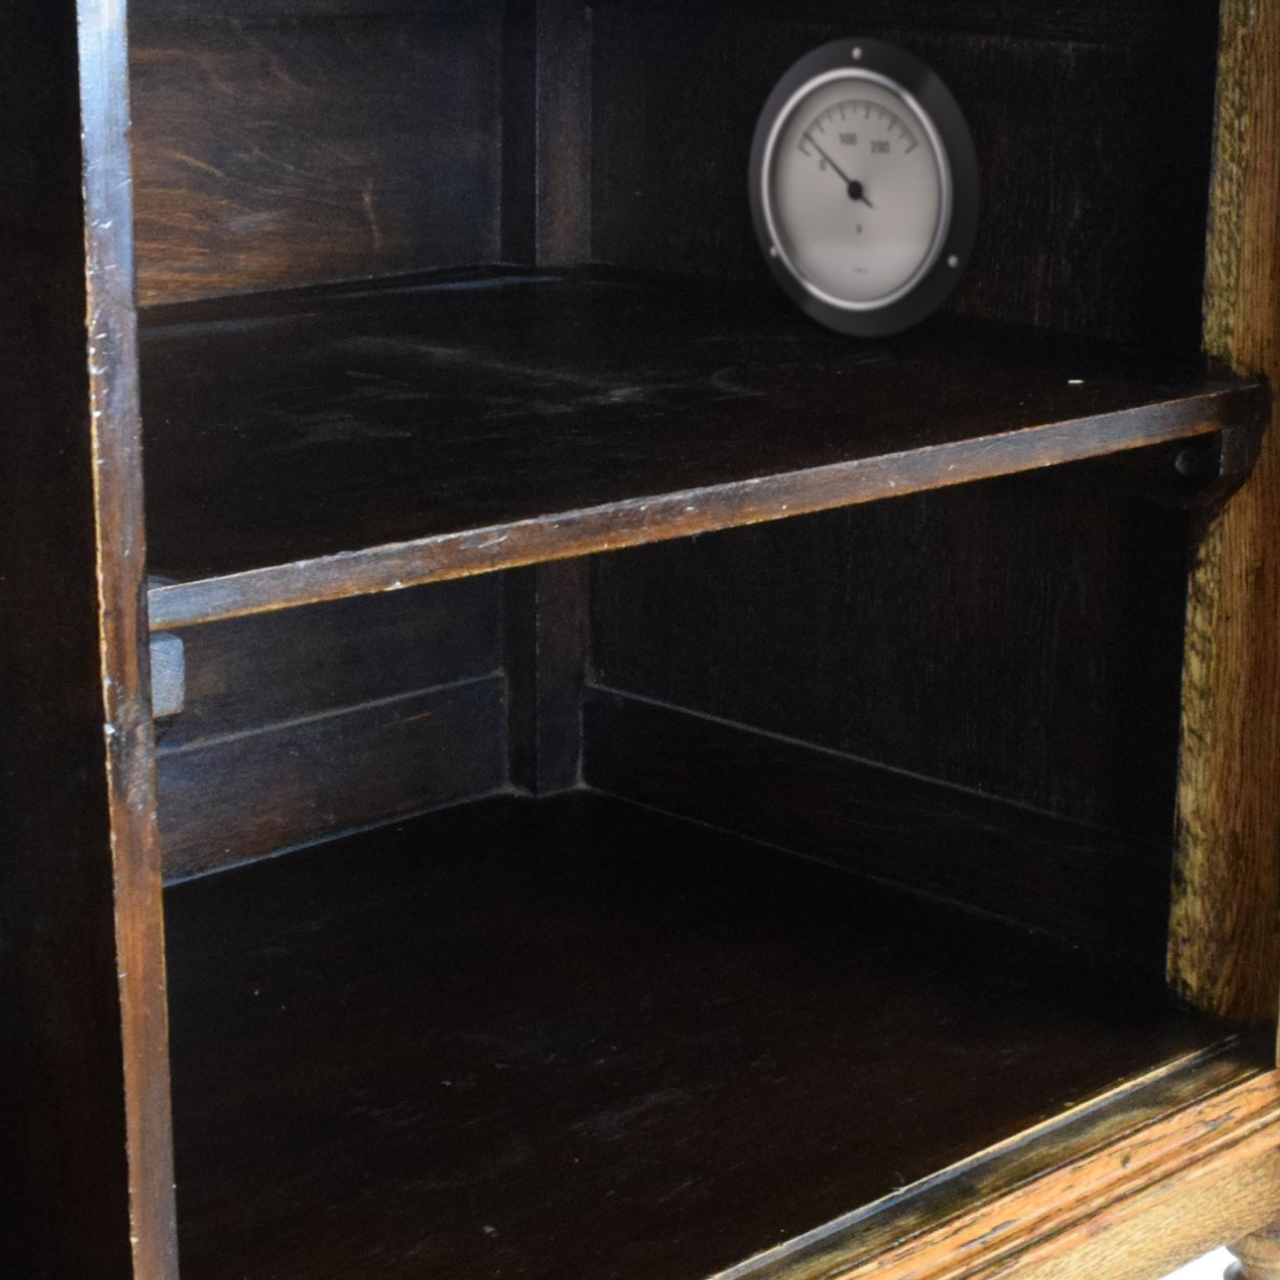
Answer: 25 V
